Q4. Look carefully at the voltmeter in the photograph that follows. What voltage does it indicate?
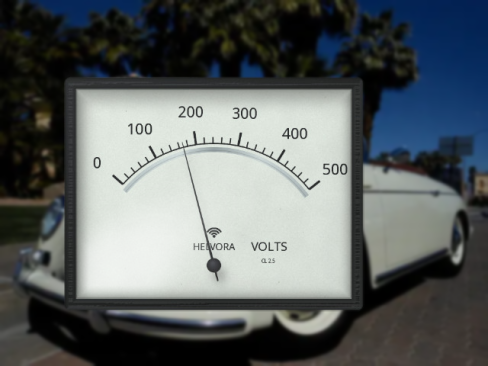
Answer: 170 V
